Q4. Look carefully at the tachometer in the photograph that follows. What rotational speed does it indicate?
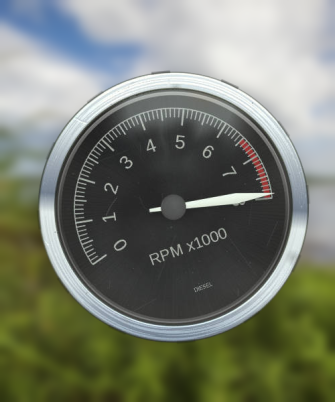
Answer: 7900 rpm
